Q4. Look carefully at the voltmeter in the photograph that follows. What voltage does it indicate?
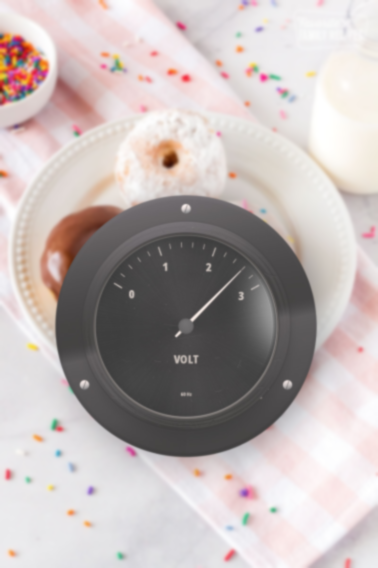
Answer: 2.6 V
